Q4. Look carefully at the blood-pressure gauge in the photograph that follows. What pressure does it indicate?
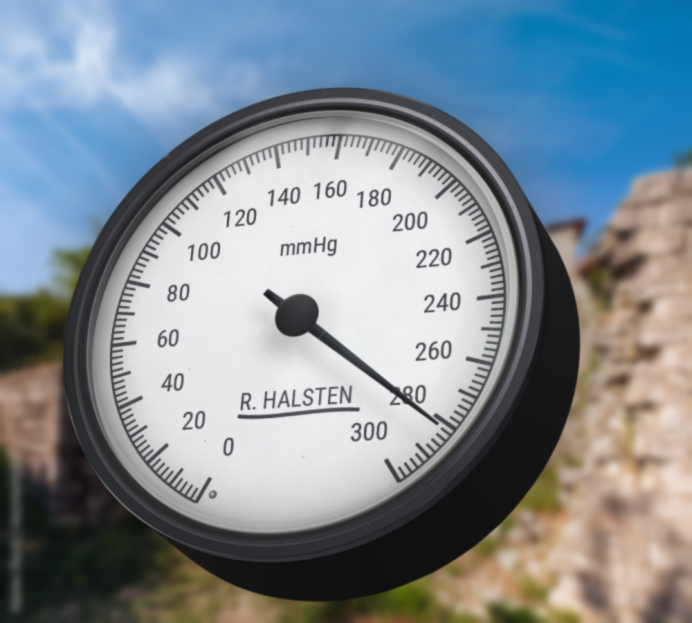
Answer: 282 mmHg
